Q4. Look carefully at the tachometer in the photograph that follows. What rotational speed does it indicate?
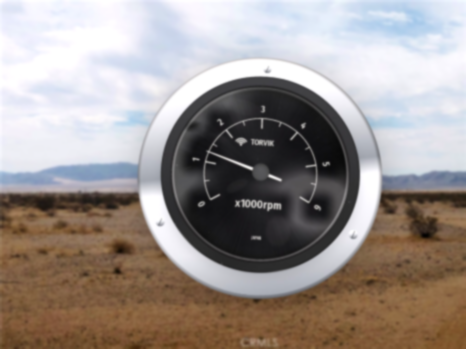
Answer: 1250 rpm
